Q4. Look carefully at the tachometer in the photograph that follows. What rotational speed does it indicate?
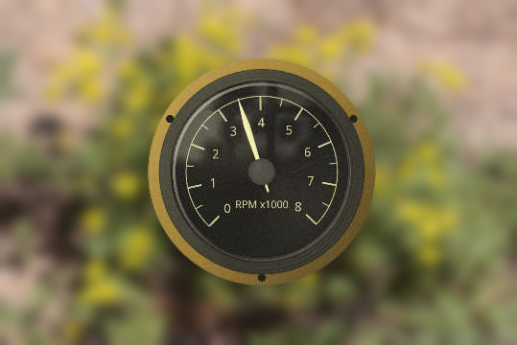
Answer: 3500 rpm
